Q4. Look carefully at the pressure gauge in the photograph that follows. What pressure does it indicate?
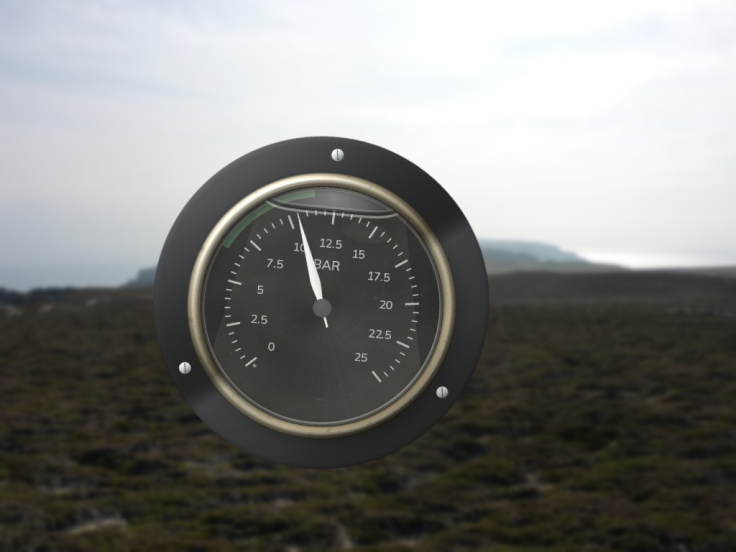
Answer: 10.5 bar
